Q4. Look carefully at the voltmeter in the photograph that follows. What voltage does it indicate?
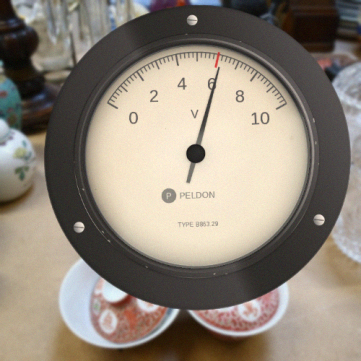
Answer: 6.2 V
